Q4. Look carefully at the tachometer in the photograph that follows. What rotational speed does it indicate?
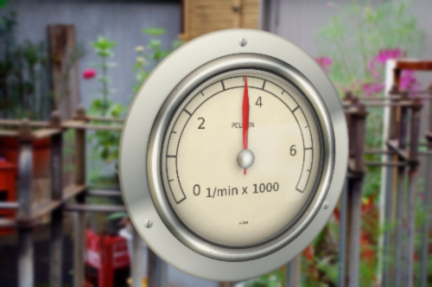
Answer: 3500 rpm
